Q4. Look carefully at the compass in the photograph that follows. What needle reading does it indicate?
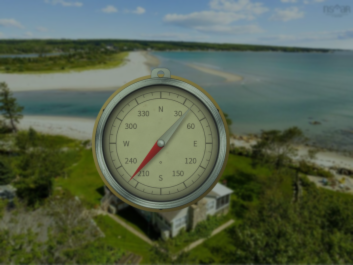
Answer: 220 °
